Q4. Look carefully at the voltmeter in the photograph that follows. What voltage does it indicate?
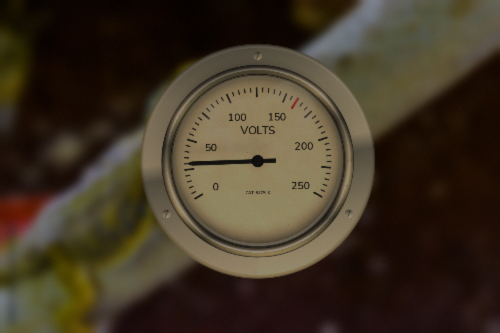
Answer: 30 V
